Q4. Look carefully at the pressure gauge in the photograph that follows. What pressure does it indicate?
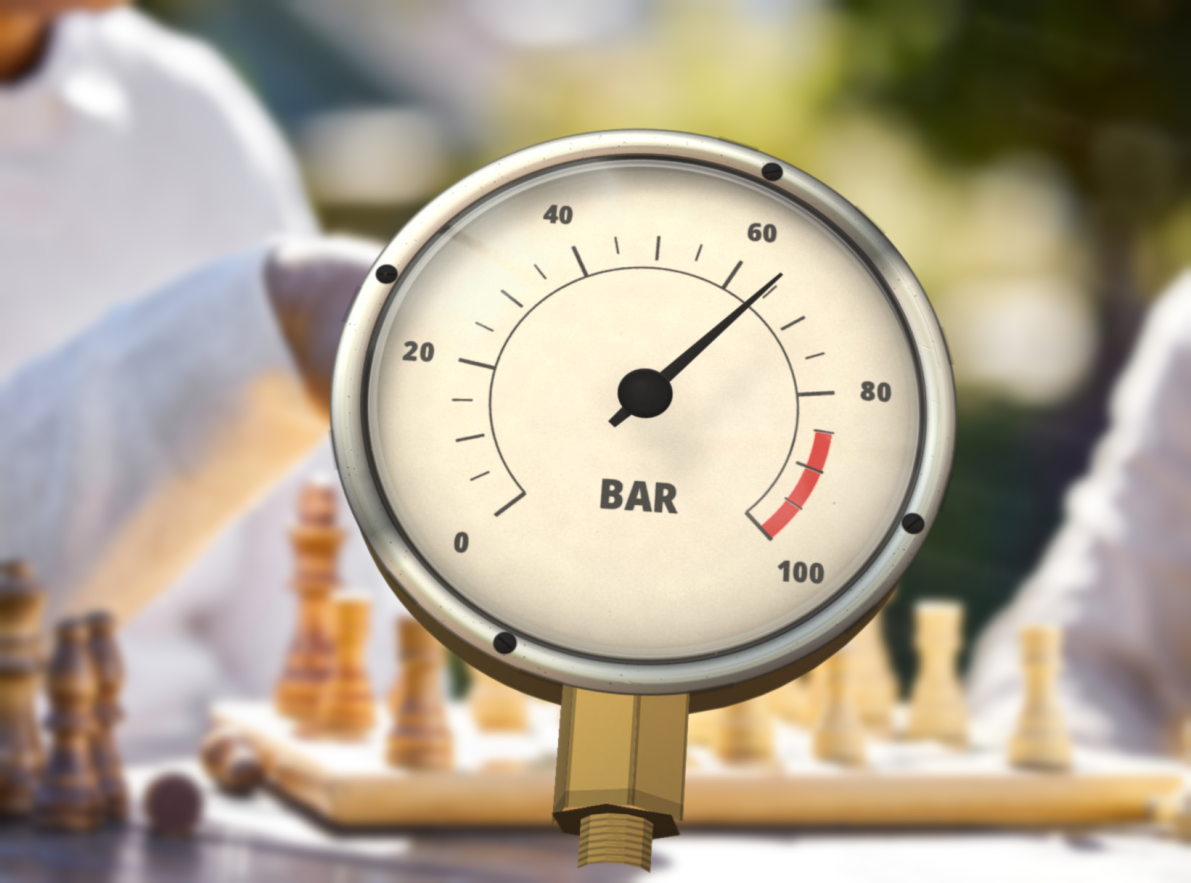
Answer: 65 bar
